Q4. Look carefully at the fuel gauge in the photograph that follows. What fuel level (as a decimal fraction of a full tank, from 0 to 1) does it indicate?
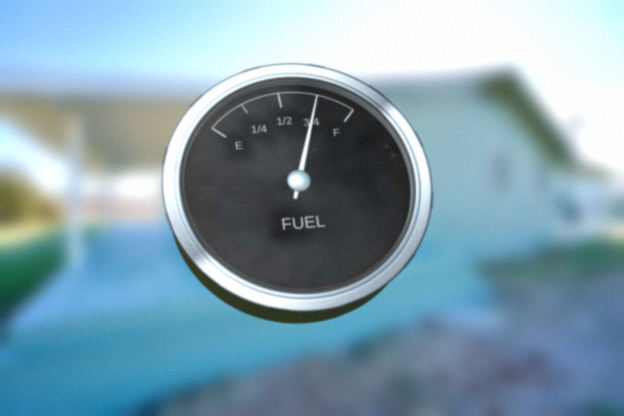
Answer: 0.75
